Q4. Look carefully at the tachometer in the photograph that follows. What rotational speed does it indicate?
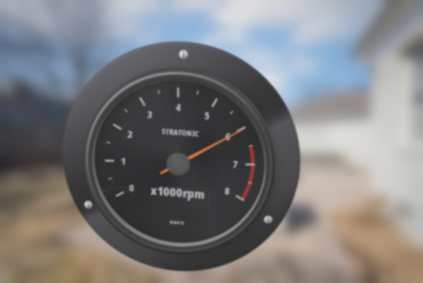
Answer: 6000 rpm
